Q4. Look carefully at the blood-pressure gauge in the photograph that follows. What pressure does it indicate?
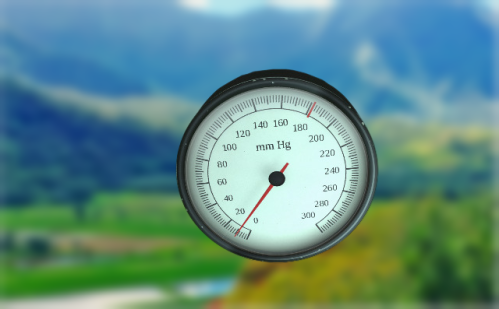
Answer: 10 mmHg
